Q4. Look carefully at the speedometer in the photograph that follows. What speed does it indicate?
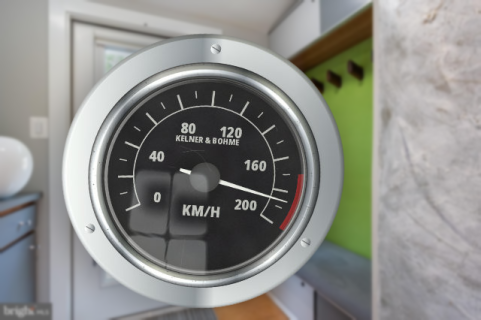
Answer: 185 km/h
